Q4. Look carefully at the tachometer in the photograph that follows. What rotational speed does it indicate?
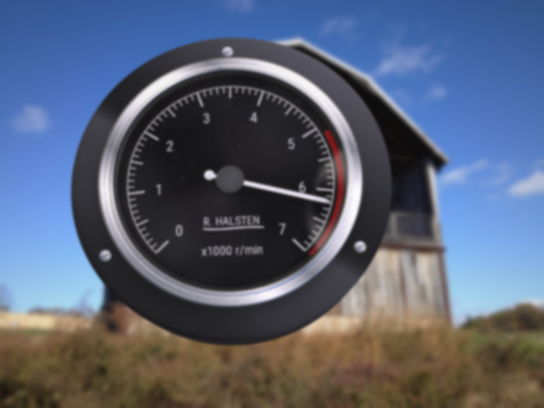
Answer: 6200 rpm
